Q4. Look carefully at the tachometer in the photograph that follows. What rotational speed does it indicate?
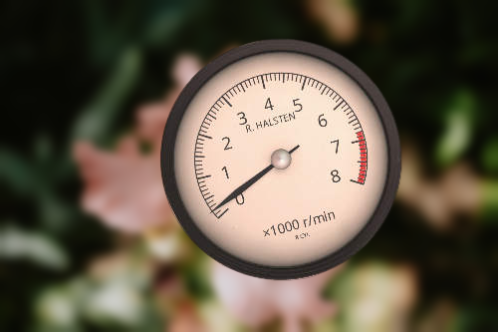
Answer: 200 rpm
